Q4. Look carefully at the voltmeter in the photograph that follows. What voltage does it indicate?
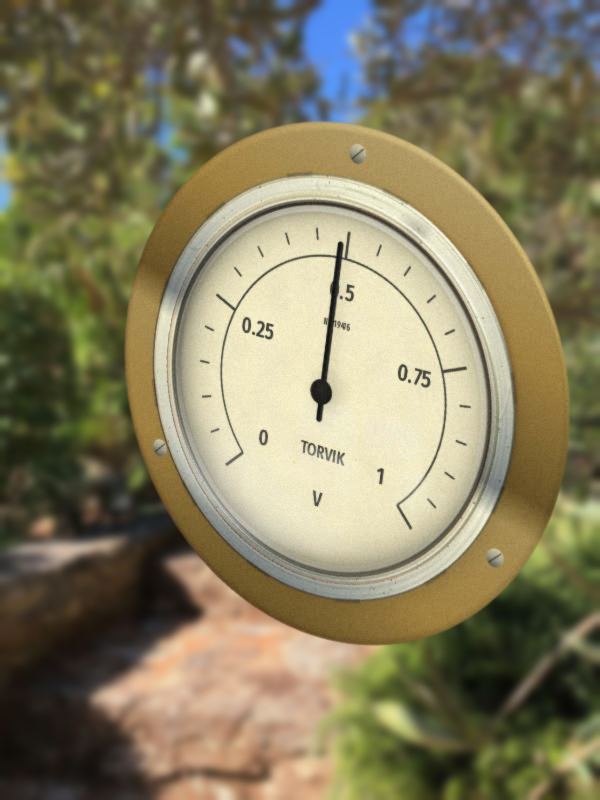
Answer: 0.5 V
